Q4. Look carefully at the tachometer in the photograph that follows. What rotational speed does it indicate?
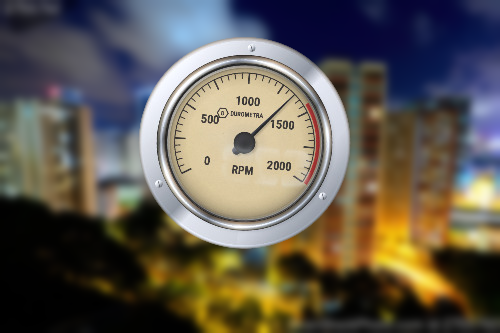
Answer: 1350 rpm
